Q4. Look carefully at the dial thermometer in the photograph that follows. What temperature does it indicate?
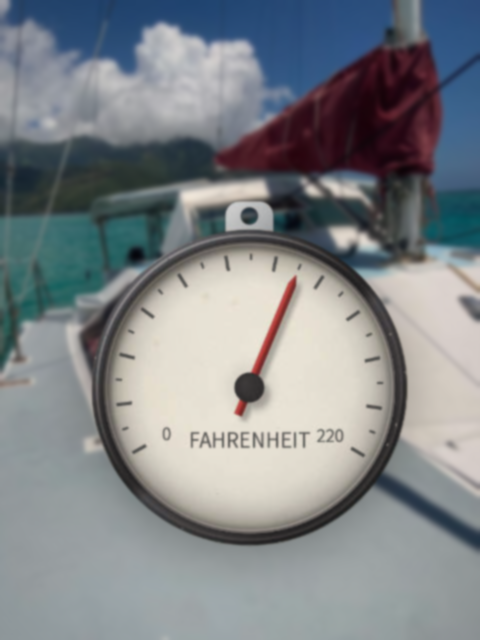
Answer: 130 °F
